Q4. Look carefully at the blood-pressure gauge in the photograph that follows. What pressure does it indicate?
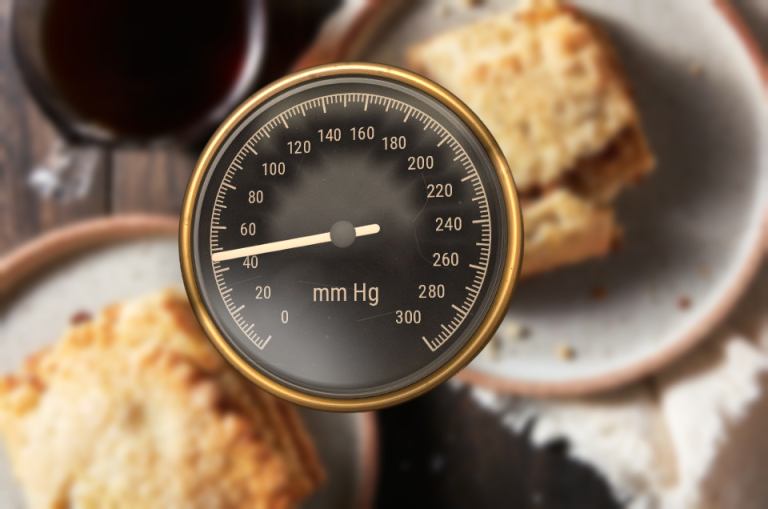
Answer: 46 mmHg
